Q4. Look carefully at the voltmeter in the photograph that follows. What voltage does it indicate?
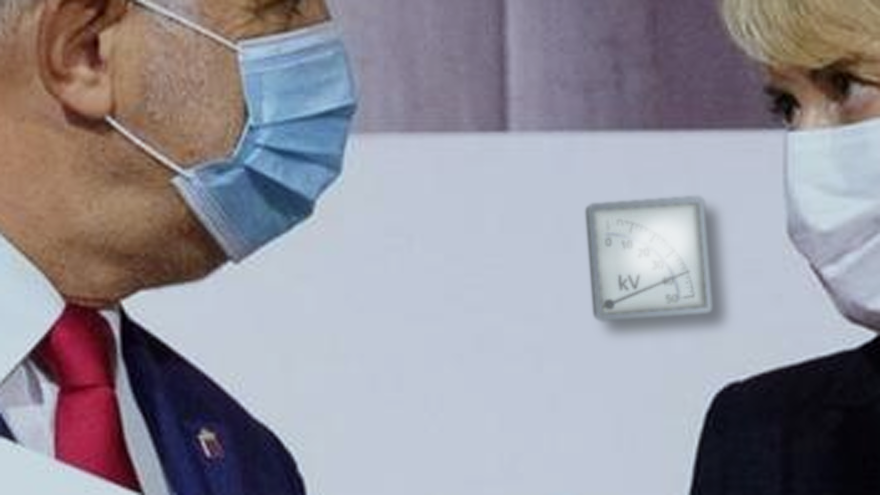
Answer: 40 kV
